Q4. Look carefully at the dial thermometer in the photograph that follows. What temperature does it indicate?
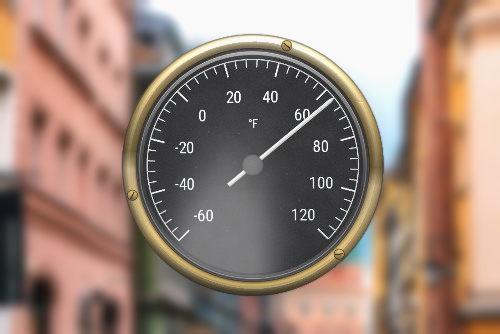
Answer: 64 °F
